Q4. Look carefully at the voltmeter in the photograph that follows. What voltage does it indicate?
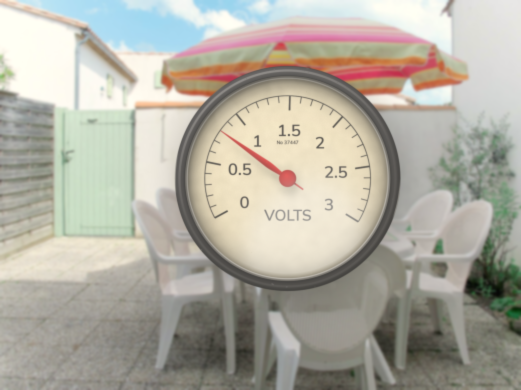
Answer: 0.8 V
